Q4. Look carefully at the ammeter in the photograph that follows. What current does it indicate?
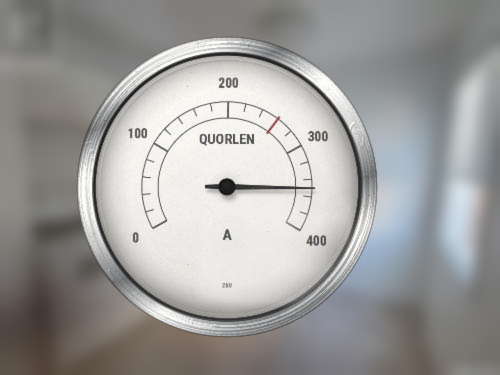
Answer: 350 A
